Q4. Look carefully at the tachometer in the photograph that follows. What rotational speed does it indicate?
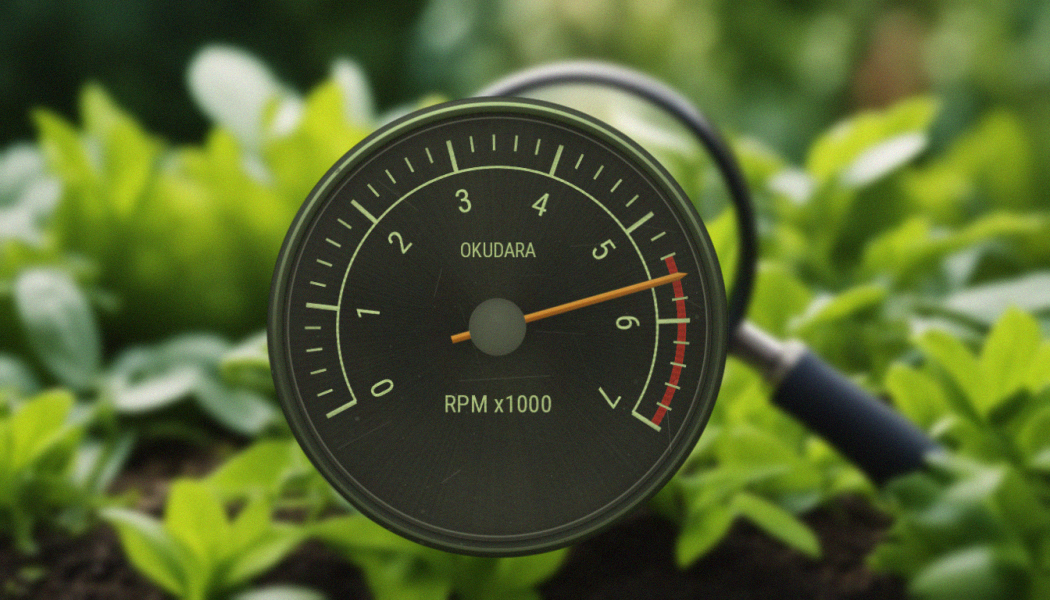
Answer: 5600 rpm
